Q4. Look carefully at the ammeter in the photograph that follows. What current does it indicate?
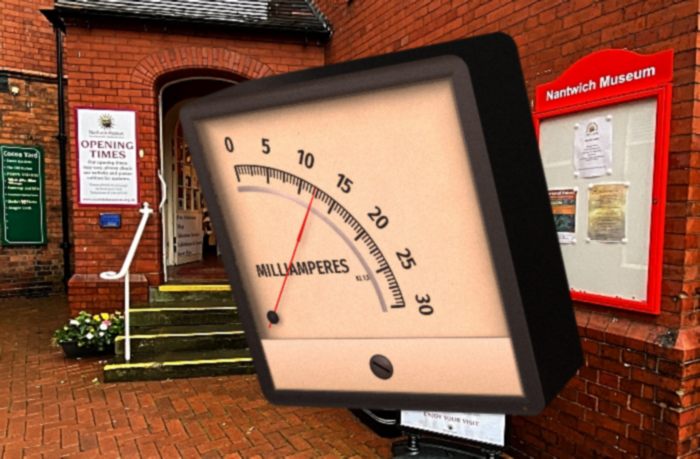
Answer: 12.5 mA
